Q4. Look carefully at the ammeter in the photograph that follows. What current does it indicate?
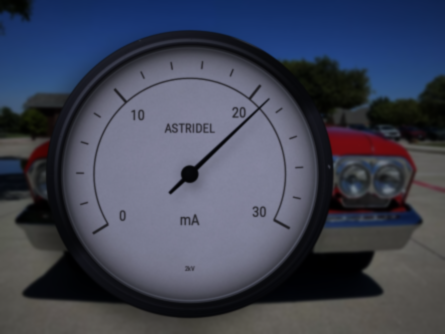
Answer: 21 mA
